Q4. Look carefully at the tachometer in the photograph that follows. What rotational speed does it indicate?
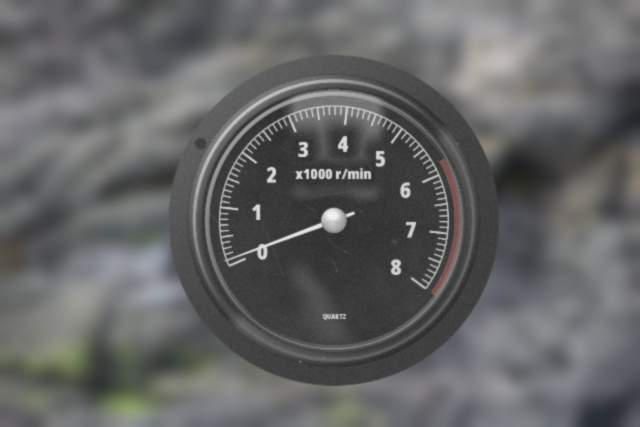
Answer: 100 rpm
